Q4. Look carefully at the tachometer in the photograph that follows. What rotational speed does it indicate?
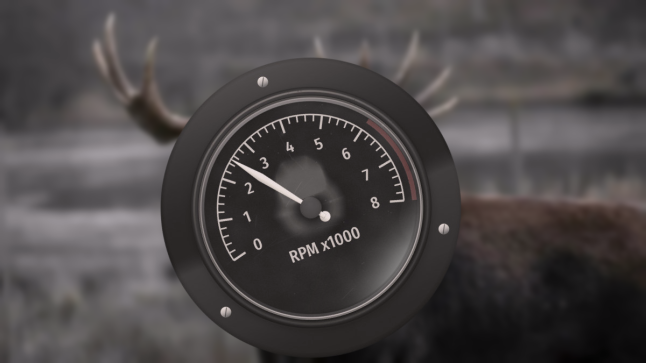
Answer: 2500 rpm
